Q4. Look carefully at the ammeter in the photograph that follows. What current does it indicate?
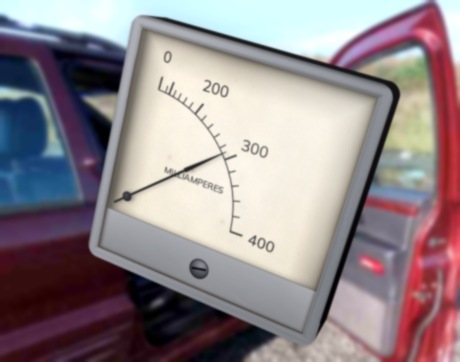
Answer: 290 mA
